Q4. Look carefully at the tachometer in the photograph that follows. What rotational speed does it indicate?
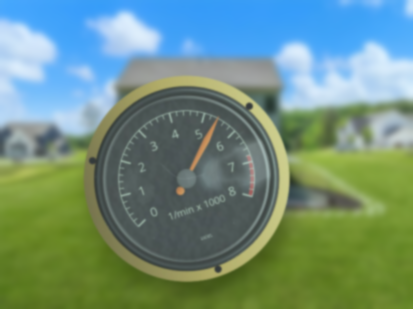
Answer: 5400 rpm
